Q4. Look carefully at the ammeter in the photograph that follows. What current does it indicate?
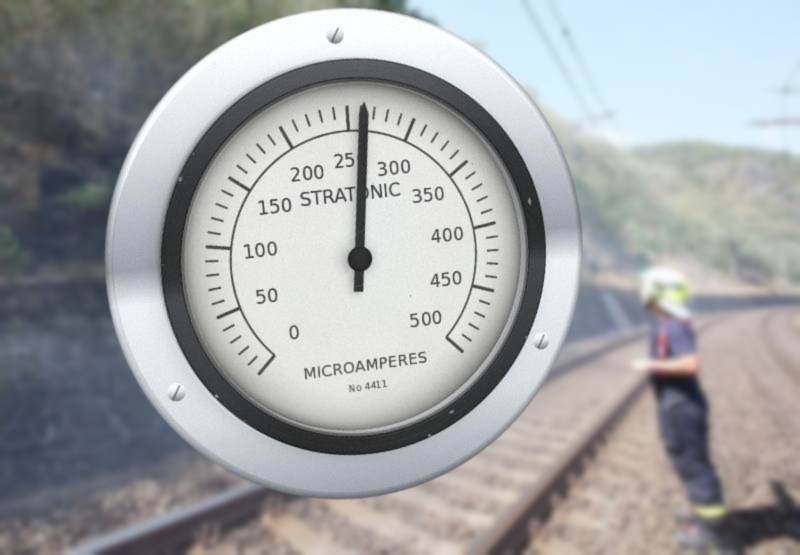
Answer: 260 µA
